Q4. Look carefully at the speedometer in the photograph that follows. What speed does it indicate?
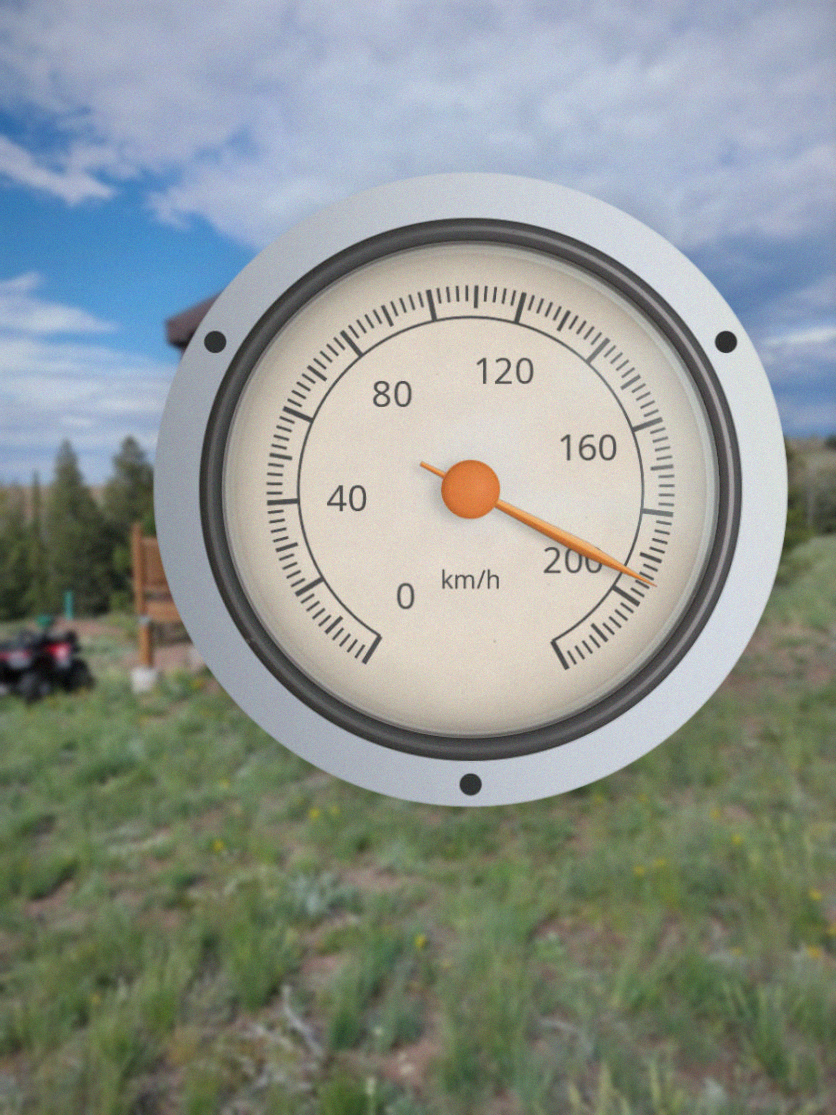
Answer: 195 km/h
